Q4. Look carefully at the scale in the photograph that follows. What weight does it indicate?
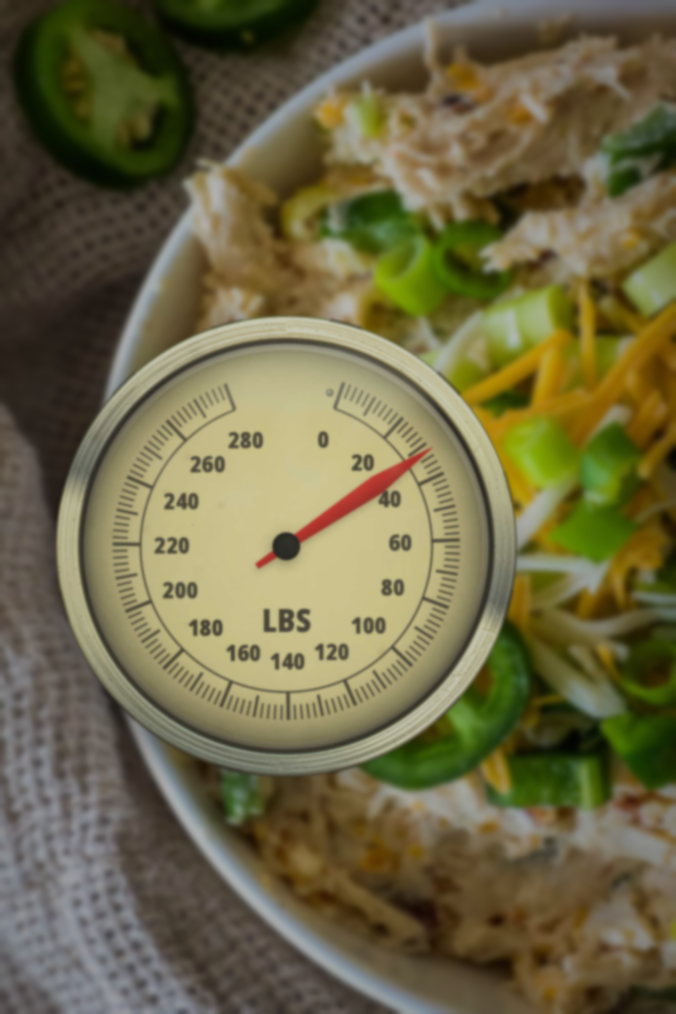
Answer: 32 lb
